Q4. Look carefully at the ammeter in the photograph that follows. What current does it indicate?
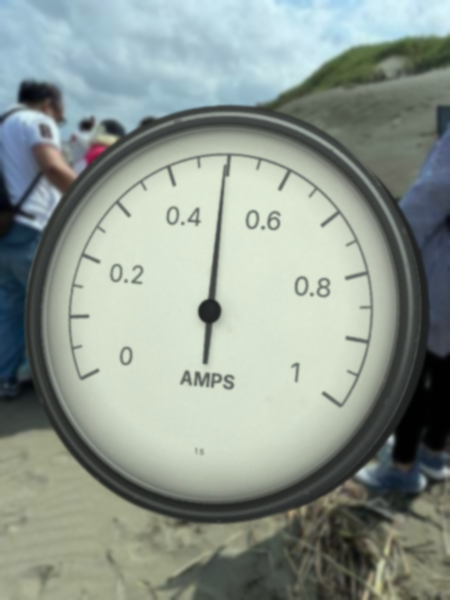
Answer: 0.5 A
